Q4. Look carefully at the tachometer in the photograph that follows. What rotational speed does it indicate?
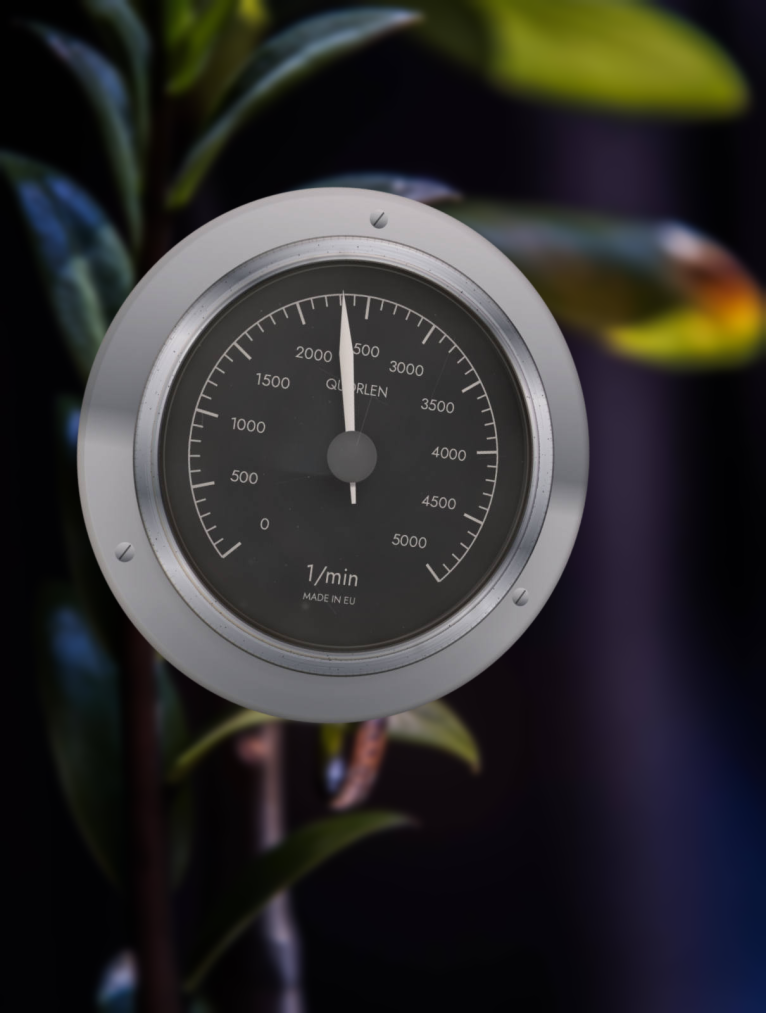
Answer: 2300 rpm
